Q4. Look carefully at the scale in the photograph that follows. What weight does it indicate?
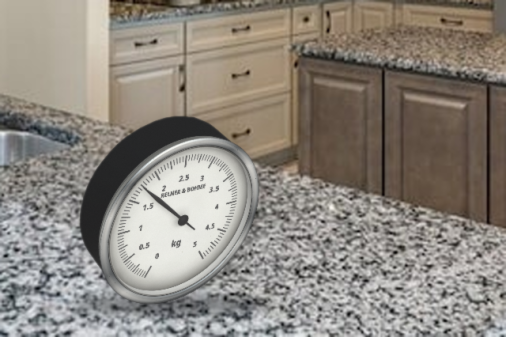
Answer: 1.75 kg
